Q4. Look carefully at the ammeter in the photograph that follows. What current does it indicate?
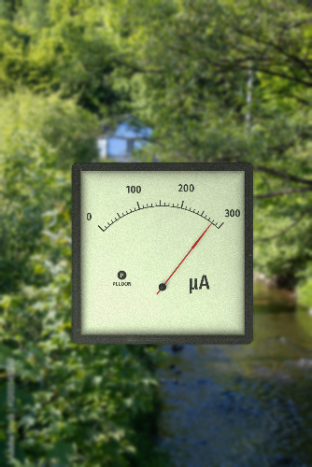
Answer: 280 µA
